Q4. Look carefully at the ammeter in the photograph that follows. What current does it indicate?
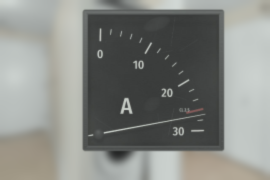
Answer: 27 A
